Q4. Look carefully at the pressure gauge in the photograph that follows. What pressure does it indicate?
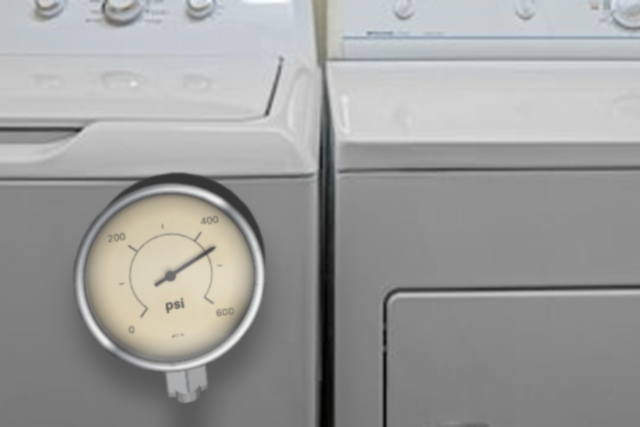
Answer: 450 psi
